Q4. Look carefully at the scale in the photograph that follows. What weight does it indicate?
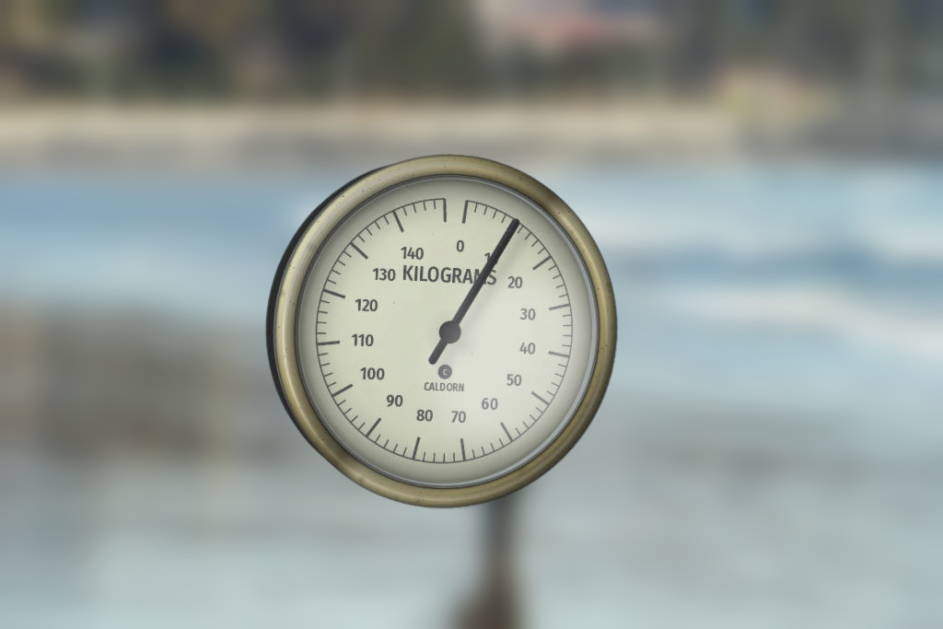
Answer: 10 kg
